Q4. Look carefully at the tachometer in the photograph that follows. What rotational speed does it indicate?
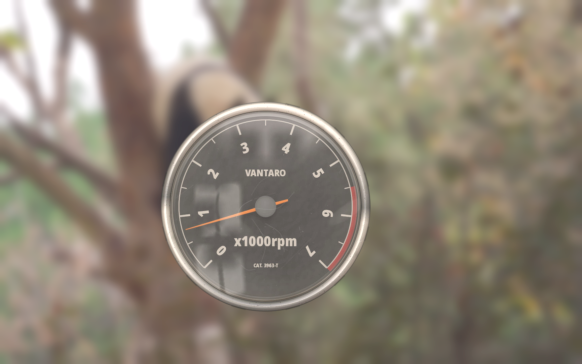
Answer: 750 rpm
